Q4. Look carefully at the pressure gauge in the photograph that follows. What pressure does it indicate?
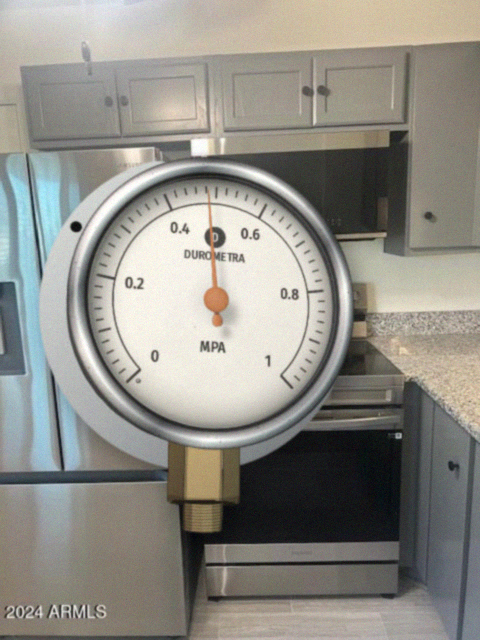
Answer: 0.48 MPa
